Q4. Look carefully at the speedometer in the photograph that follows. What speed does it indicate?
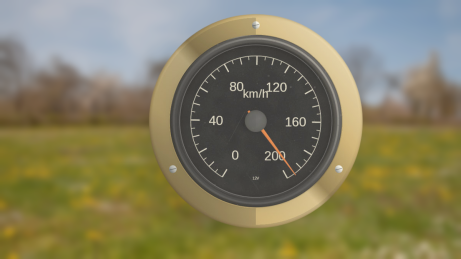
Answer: 195 km/h
